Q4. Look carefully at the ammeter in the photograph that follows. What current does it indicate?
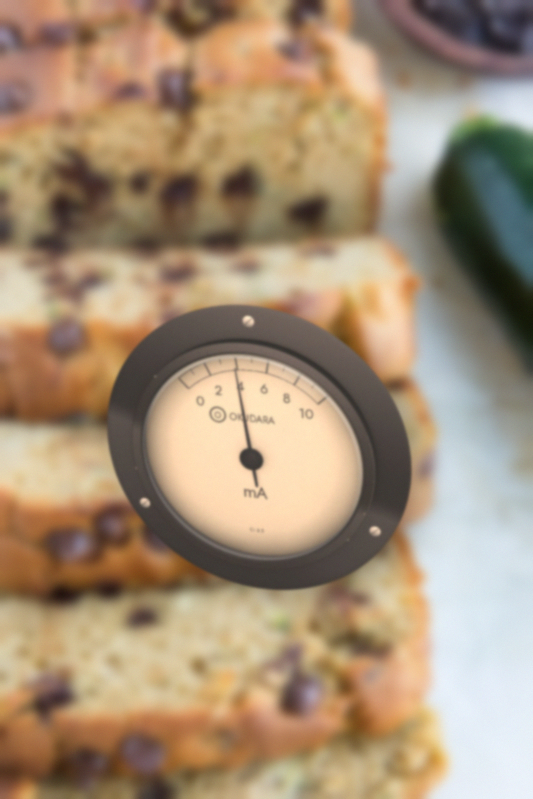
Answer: 4 mA
